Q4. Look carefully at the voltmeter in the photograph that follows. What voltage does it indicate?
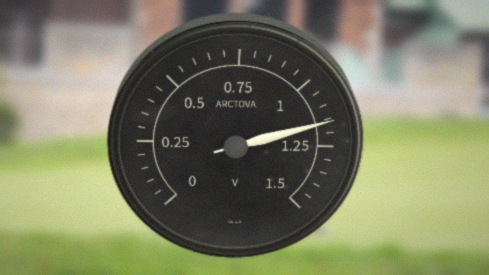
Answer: 1.15 V
